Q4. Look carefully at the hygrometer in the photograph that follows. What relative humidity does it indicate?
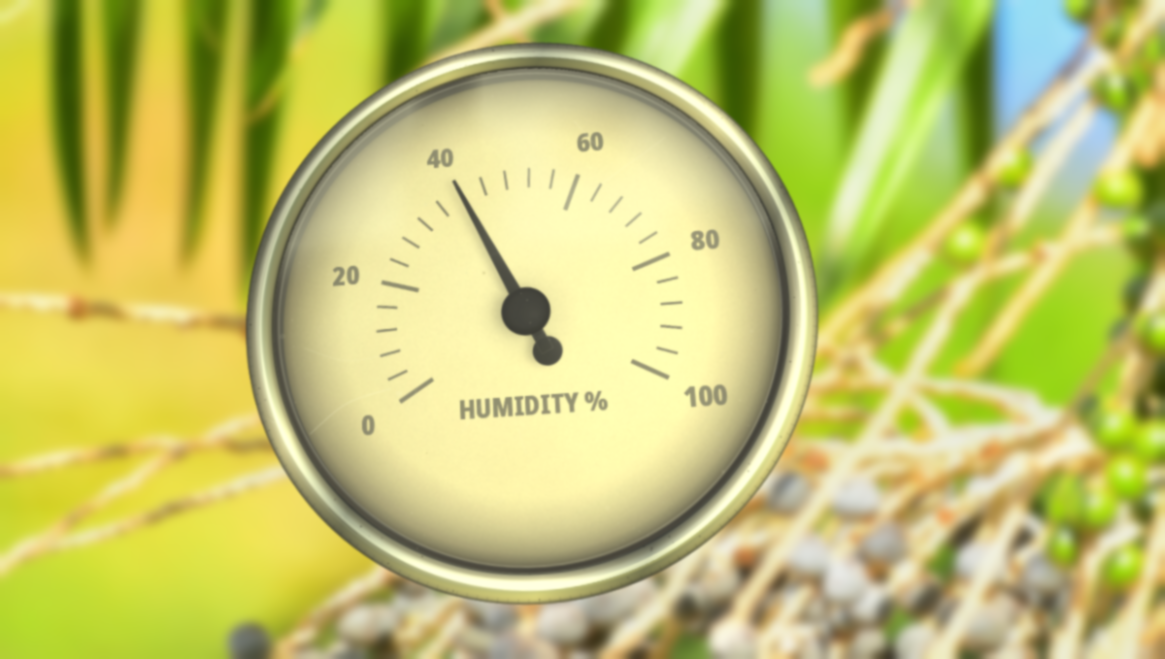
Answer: 40 %
